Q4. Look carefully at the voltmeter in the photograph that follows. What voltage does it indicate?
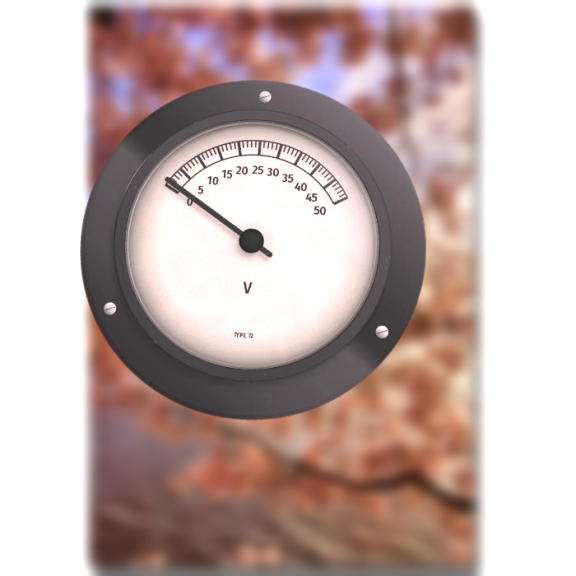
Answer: 1 V
